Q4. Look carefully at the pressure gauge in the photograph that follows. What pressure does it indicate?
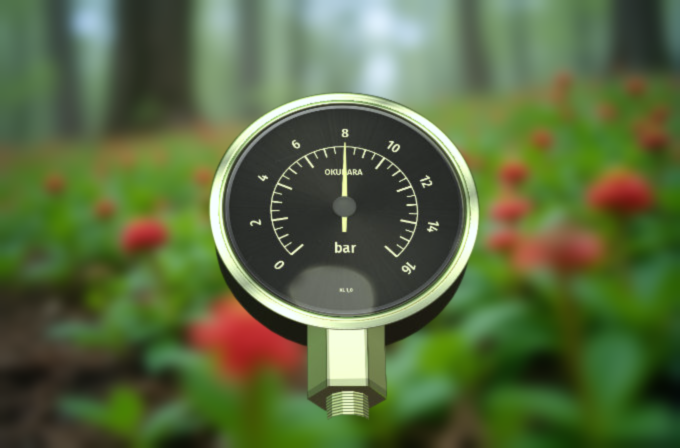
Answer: 8 bar
